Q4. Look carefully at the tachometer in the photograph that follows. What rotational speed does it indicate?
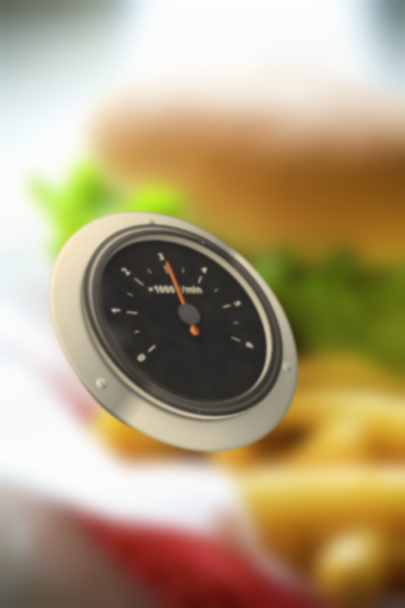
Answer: 3000 rpm
